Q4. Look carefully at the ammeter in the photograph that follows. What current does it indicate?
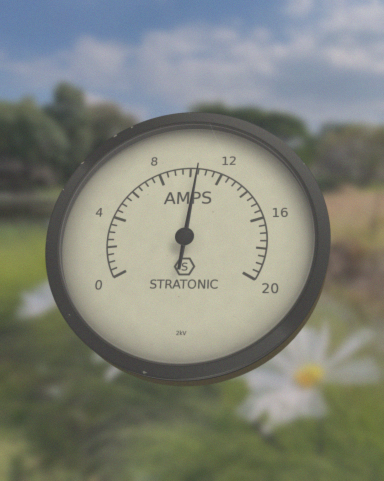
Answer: 10.5 A
